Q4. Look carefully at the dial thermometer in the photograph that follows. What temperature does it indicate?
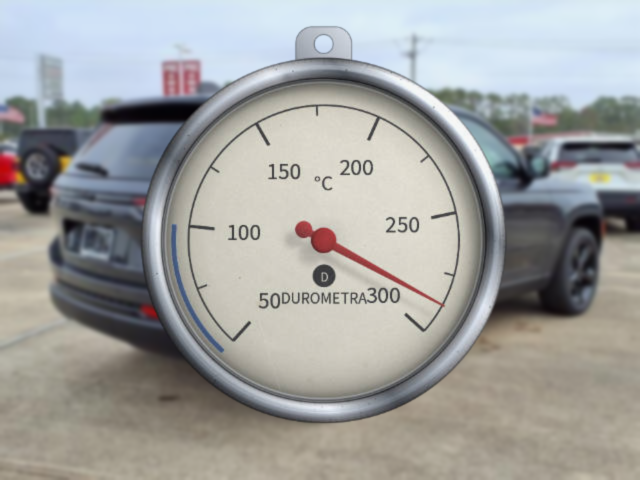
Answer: 287.5 °C
